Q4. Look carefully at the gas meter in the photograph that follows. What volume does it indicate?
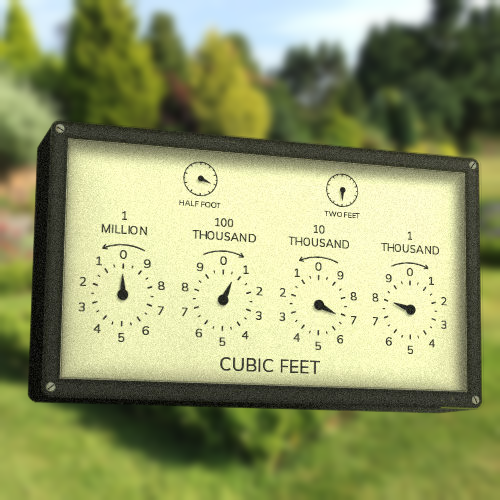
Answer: 6800 ft³
